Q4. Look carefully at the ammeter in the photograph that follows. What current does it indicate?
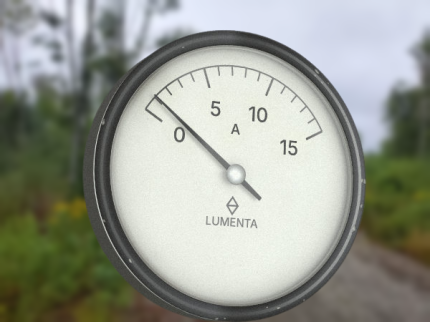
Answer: 1 A
